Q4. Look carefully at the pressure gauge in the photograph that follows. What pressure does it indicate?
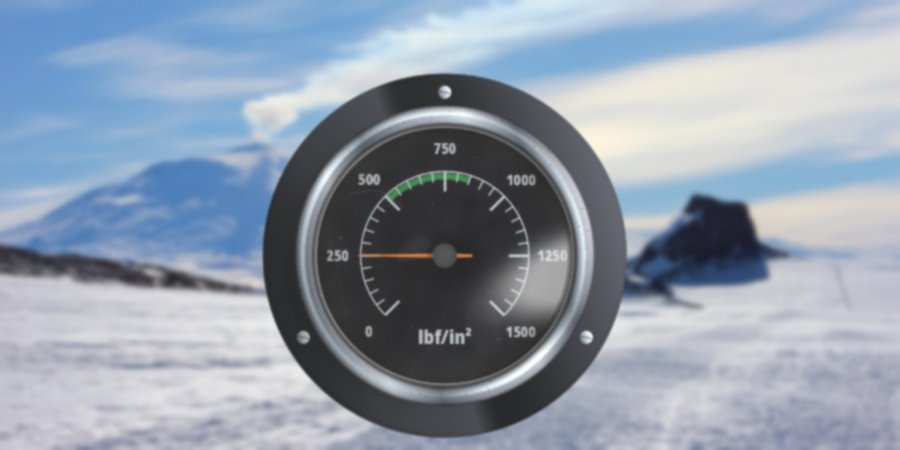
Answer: 250 psi
